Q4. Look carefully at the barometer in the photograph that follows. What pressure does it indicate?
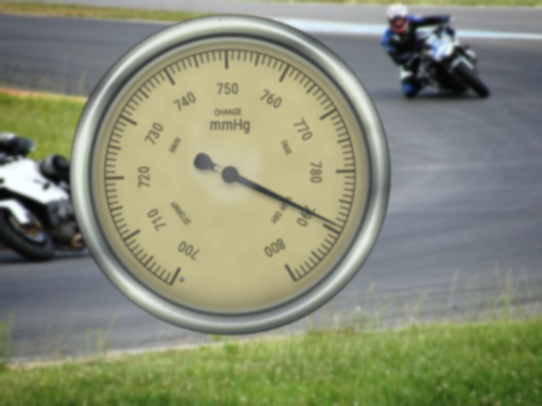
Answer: 789 mmHg
